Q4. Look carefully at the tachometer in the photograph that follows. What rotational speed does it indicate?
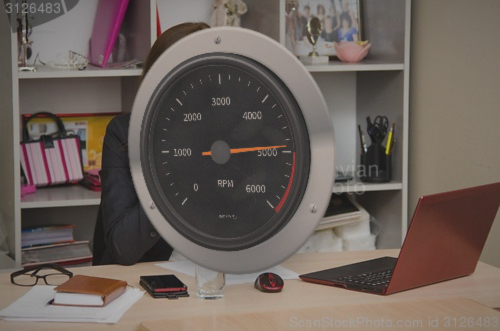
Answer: 4900 rpm
